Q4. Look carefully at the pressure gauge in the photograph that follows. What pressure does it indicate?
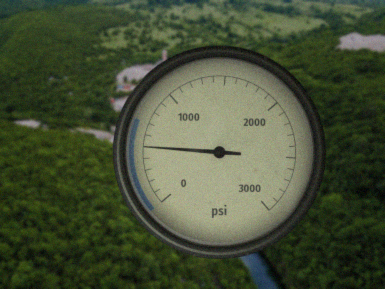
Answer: 500 psi
